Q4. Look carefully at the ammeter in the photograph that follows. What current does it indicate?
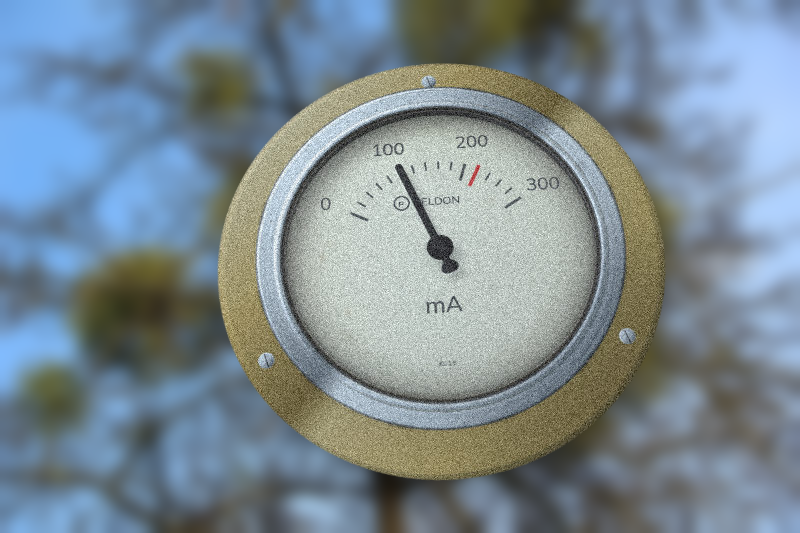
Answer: 100 mA
